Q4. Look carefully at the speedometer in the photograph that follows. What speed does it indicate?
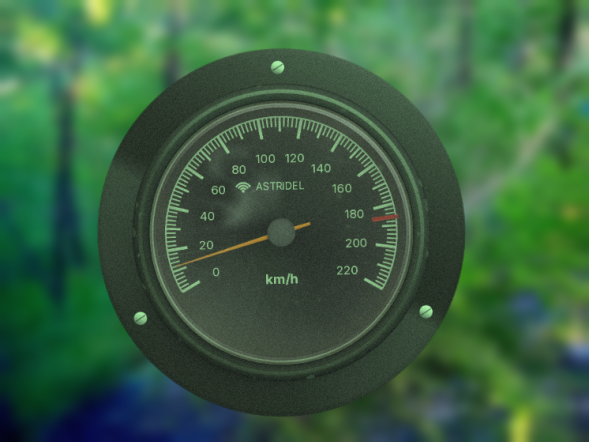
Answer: 12 km/h
